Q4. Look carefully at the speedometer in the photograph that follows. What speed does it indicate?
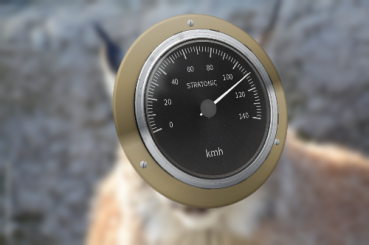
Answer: 110 km/h
